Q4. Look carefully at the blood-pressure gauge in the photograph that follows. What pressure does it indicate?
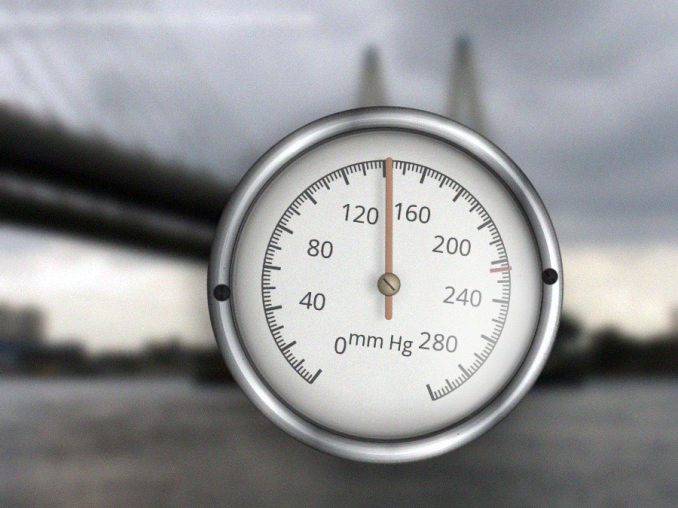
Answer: 142 mmHg
